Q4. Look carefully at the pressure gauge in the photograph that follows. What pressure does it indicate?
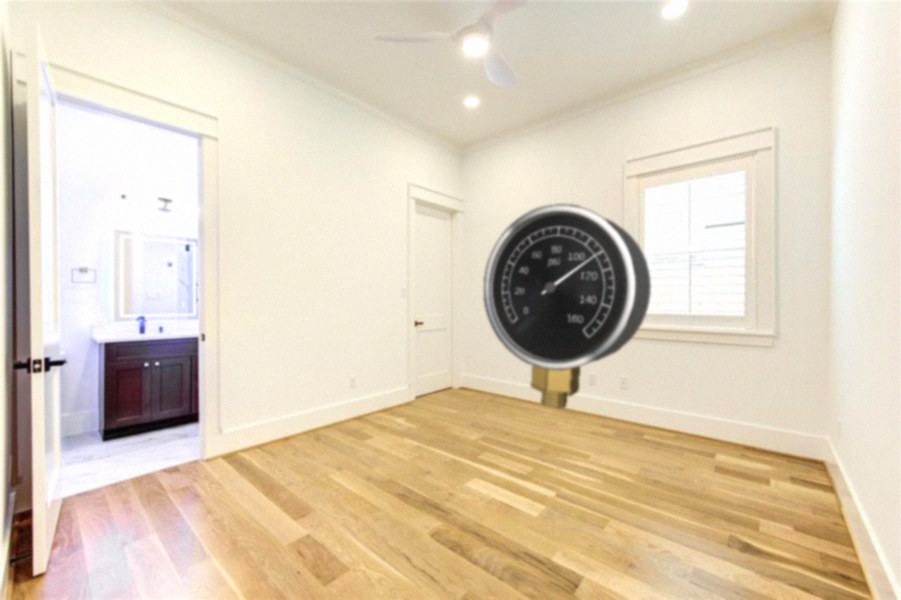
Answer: 110 psi
